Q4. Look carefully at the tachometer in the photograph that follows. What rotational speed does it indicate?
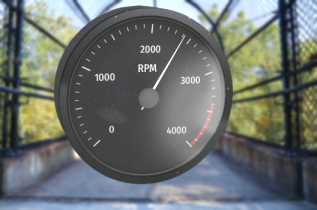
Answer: 2400 rpm
